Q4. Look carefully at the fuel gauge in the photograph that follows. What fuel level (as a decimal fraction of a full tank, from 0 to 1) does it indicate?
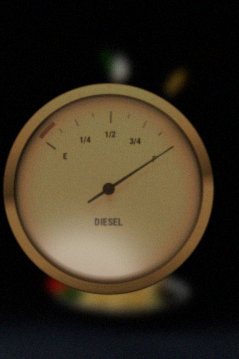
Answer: 1
